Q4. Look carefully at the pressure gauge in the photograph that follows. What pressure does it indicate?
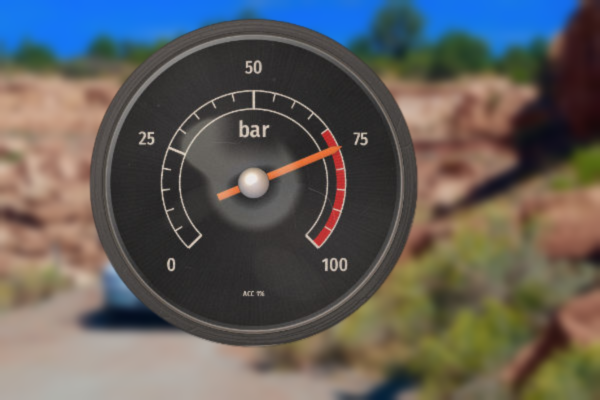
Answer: 75 bar
